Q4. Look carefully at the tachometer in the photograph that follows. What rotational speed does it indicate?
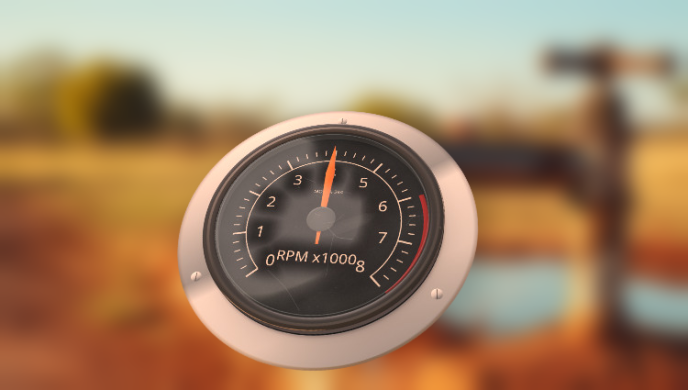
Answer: 4000 rpm
